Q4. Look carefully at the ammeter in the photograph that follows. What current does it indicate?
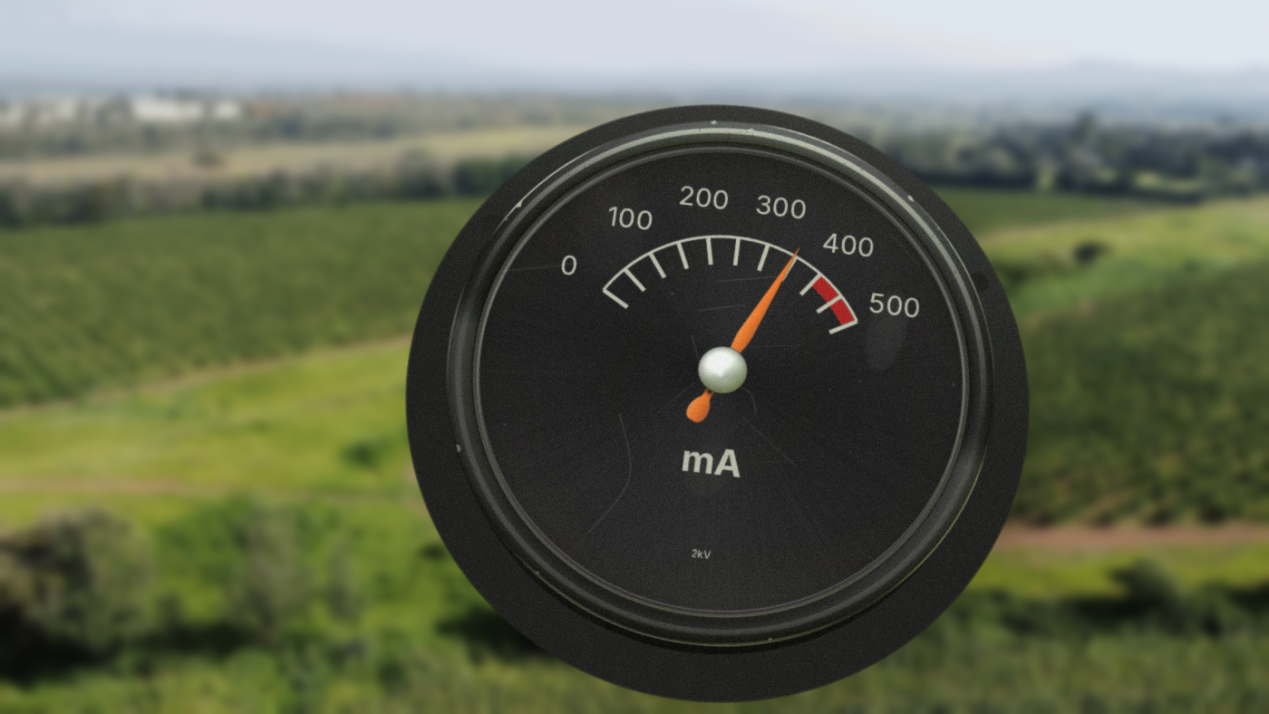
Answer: 350 mA
